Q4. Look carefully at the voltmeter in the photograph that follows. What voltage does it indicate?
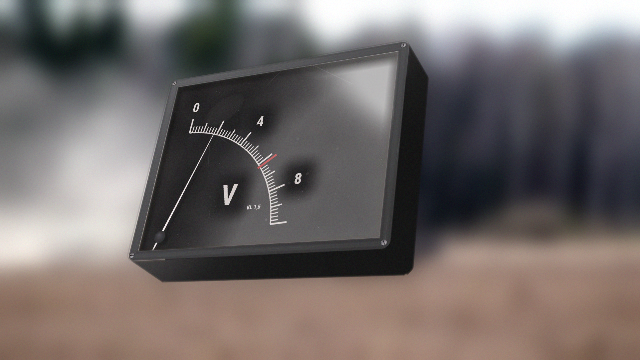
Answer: 2 V
